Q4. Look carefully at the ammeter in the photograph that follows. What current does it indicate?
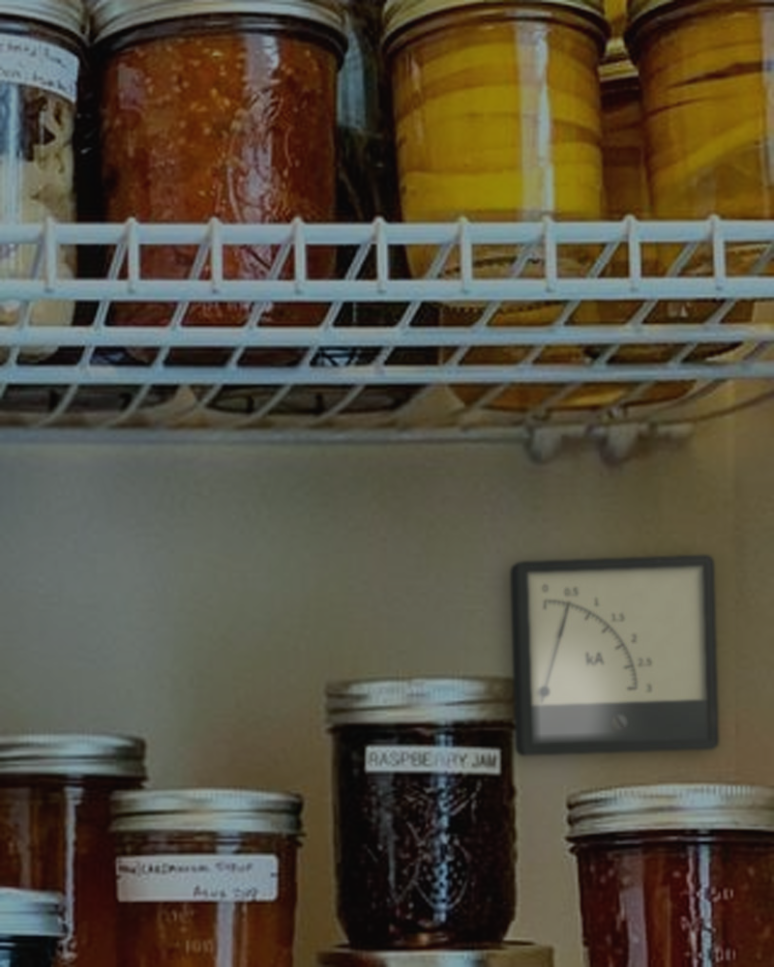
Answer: 0.5 kA
